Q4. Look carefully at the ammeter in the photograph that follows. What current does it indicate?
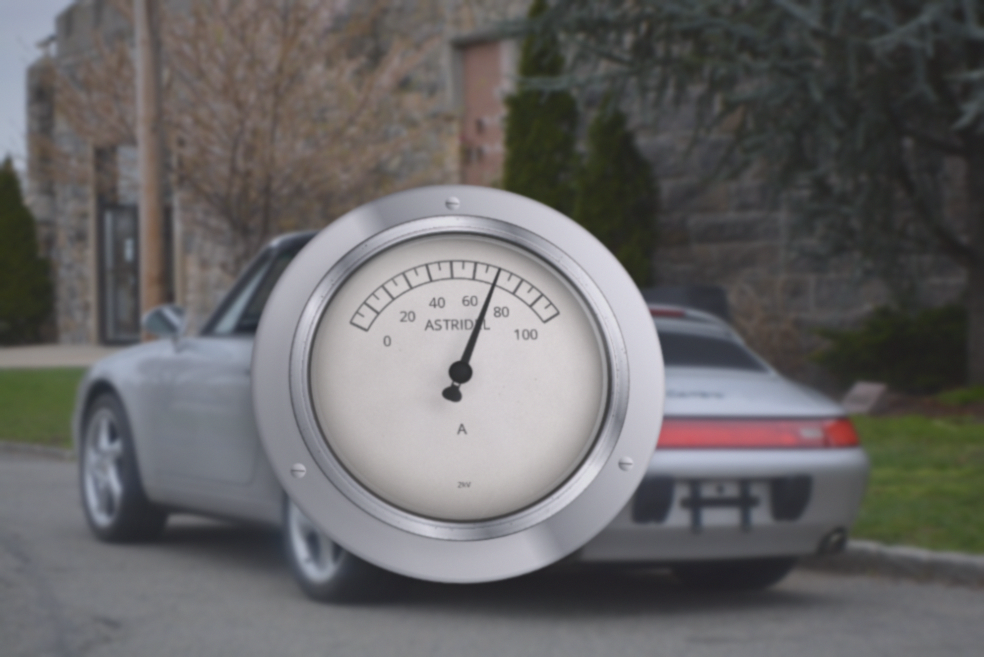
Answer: 70 A
